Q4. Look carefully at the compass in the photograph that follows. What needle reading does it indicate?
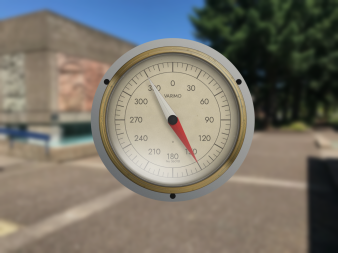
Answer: 150 °
